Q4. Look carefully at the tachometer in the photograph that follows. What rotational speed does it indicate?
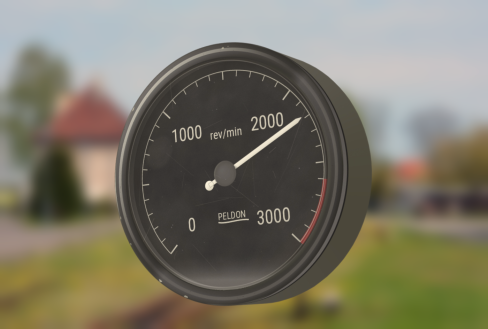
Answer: 2200 rpm
